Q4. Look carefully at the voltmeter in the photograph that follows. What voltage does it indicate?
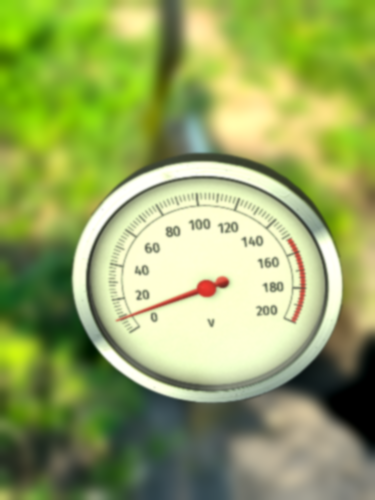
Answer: 10 V
